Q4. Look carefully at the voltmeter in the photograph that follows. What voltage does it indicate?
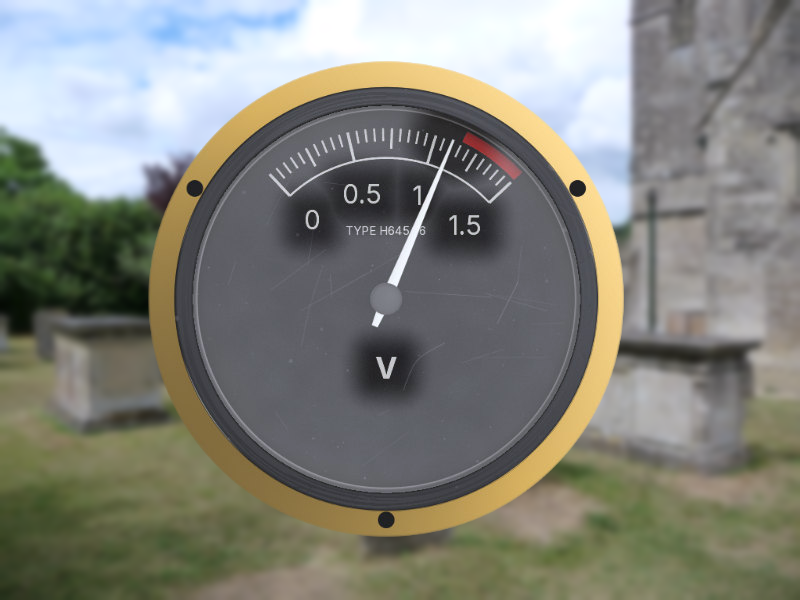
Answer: 1.1 V
